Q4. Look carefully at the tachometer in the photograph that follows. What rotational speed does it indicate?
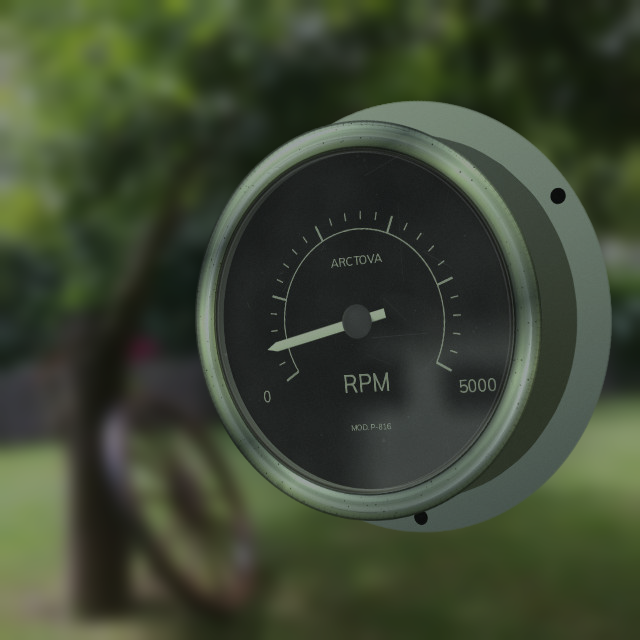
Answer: 400 rpm
